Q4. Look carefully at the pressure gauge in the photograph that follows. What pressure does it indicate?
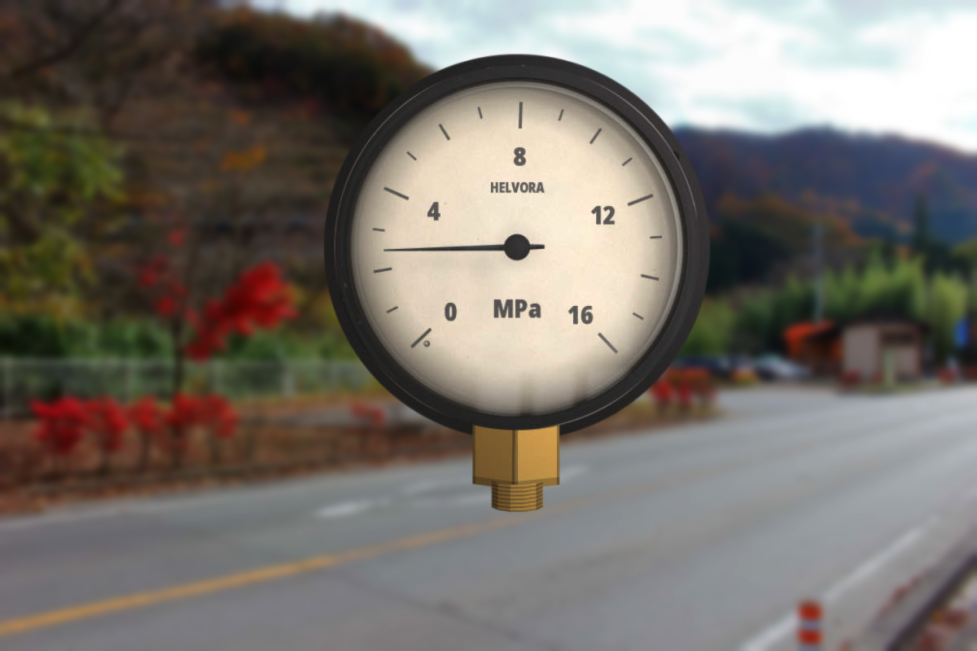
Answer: 2.5 MPa
